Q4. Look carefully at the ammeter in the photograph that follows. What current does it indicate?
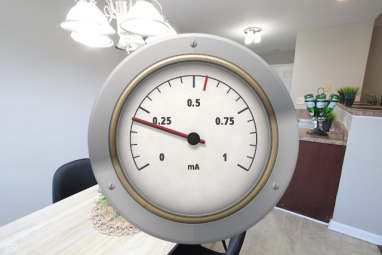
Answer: 0.2 mA
